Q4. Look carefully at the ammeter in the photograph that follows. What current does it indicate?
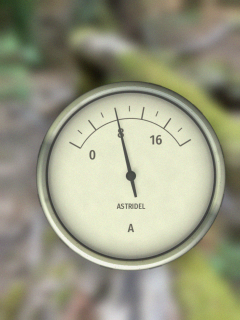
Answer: 8 A
